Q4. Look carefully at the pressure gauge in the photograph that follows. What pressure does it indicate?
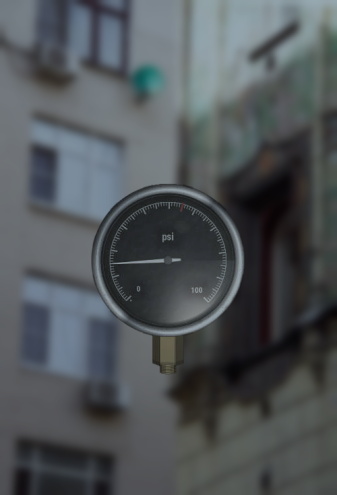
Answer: 15 psi
